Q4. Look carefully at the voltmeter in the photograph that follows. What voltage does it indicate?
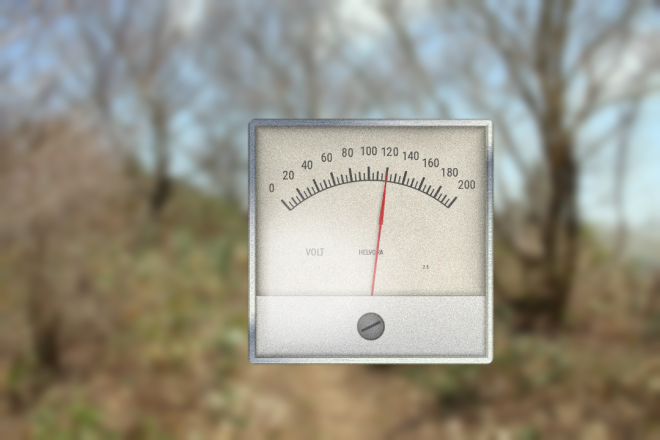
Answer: 120 V
